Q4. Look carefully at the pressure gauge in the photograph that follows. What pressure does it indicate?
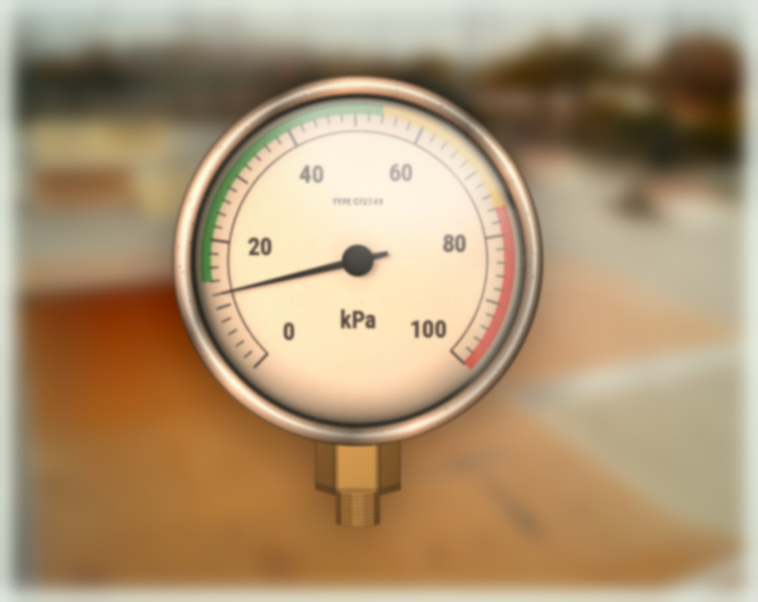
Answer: 12 kPa
